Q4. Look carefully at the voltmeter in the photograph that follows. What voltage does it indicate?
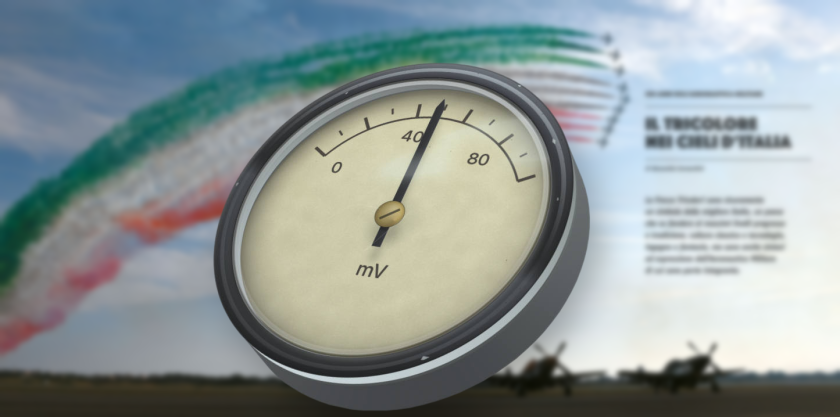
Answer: 50 mV
